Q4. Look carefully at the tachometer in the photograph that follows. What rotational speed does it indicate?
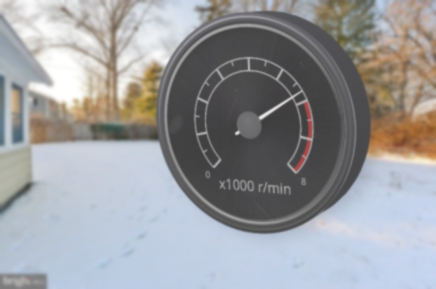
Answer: 5750 rpm
